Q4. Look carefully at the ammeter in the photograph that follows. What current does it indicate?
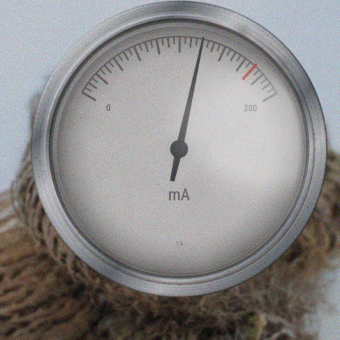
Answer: 120 mA
